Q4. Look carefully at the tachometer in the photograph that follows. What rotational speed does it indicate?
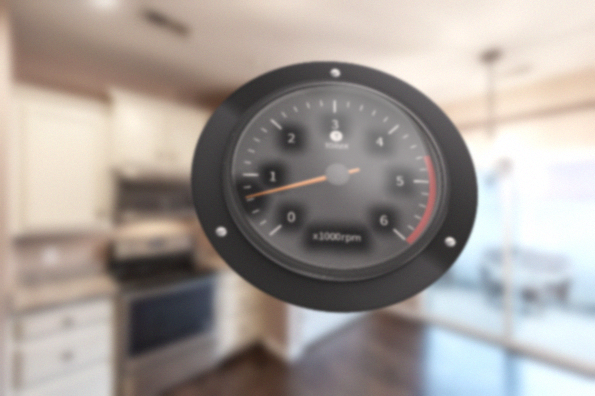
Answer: 600 rpm
